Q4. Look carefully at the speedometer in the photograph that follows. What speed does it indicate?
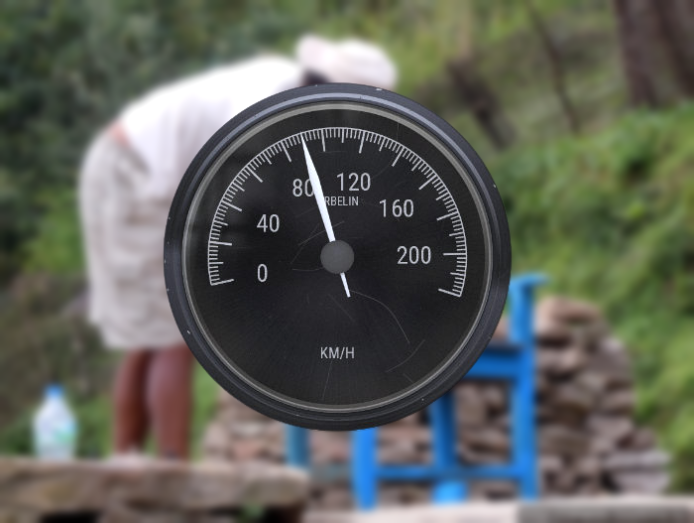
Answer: 90 km/h
